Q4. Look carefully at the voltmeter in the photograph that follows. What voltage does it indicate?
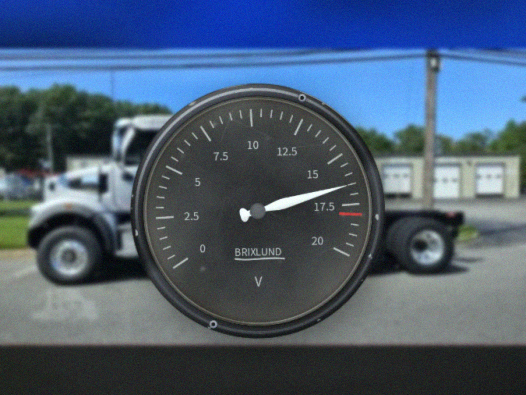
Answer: 16.5 V
